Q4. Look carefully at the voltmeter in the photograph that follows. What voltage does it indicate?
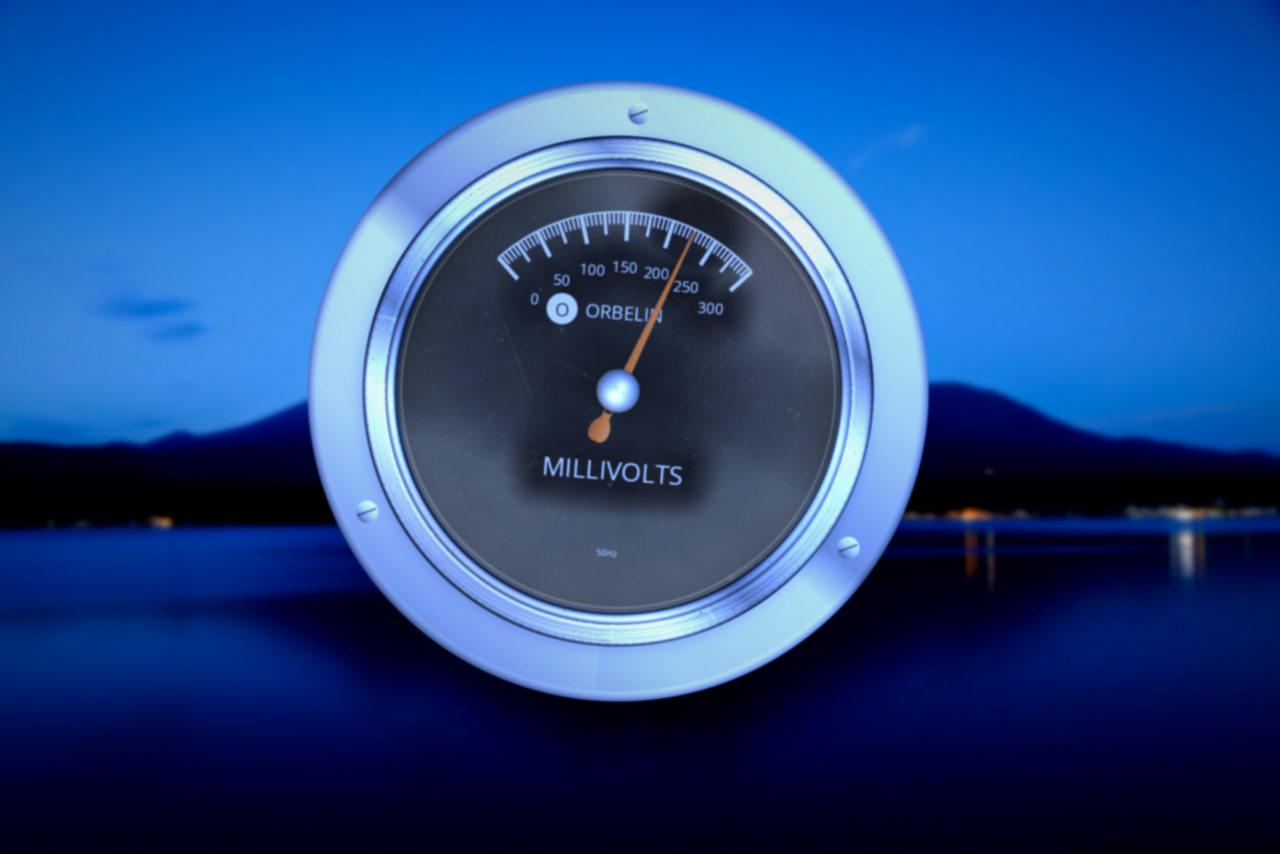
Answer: 225 mV
